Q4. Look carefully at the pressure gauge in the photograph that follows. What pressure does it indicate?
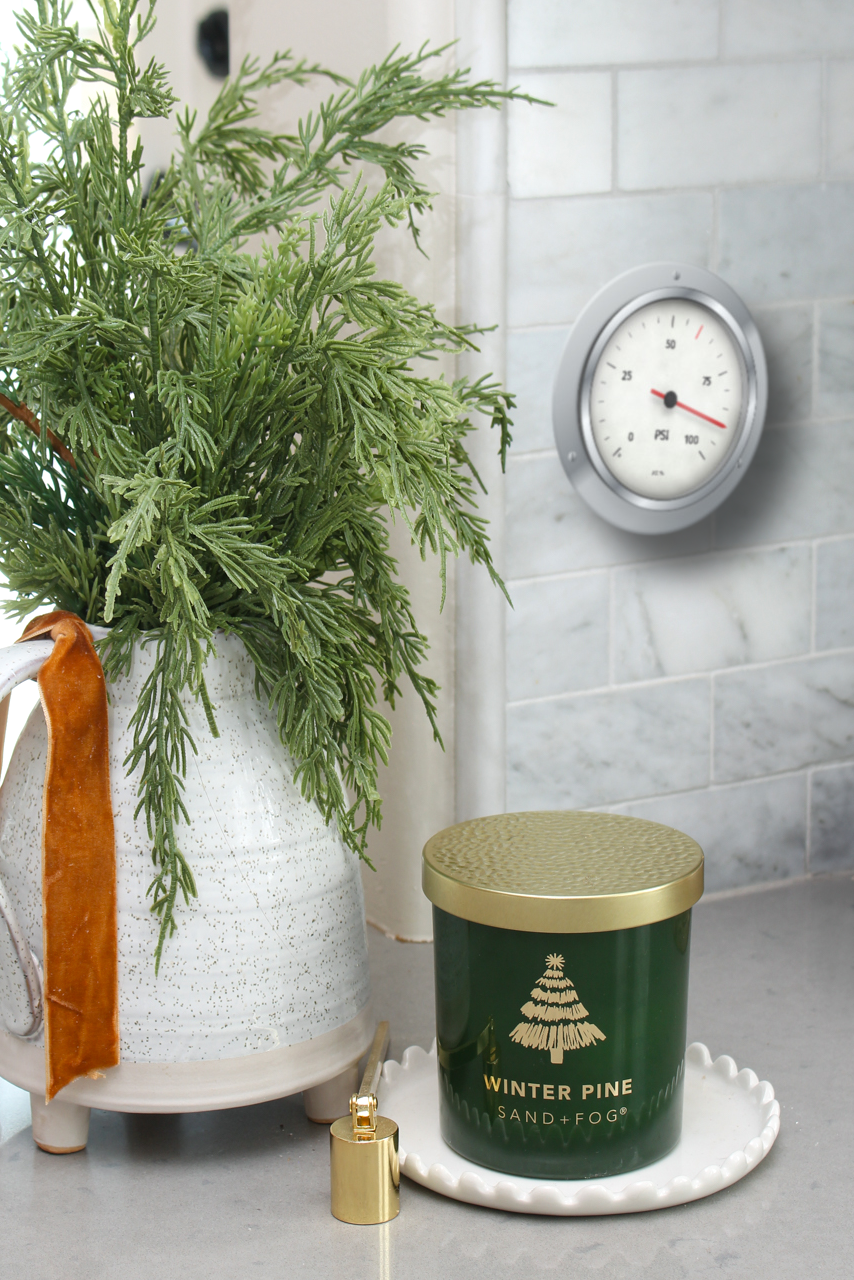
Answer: 90 psi
